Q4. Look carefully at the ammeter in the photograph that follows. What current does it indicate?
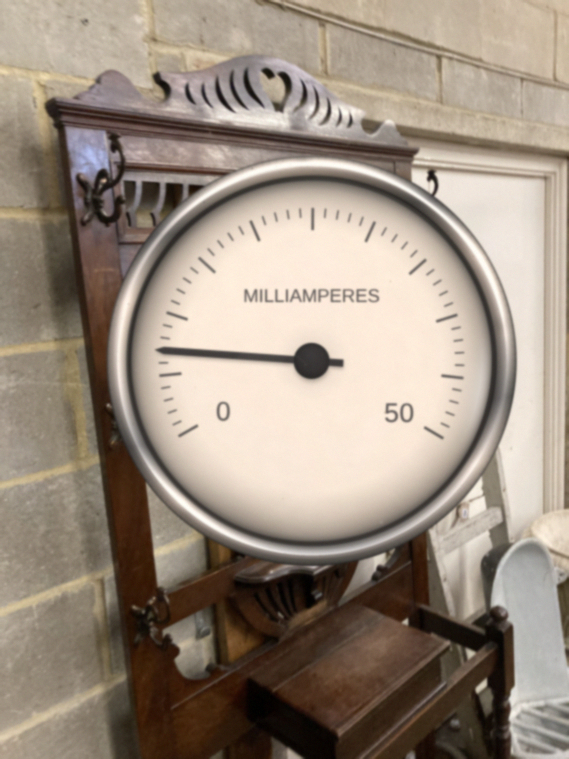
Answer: 7 mA
